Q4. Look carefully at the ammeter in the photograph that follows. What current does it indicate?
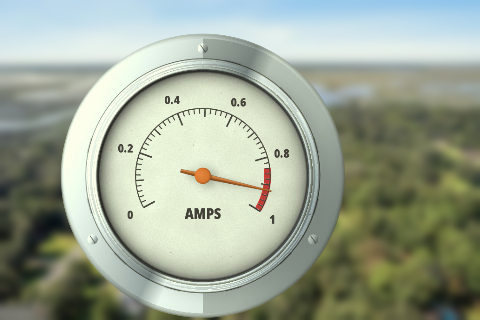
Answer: 0.92 A
